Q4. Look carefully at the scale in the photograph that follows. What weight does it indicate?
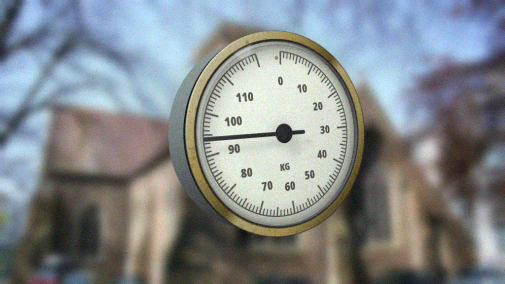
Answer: 94 kg
